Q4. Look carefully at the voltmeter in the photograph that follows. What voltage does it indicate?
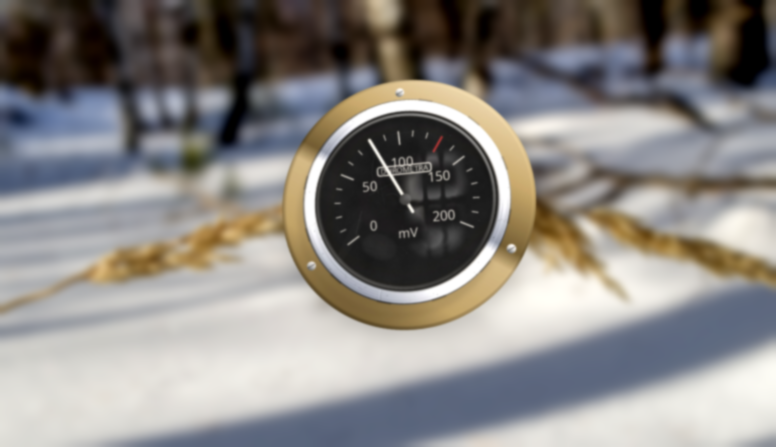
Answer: 80 mV
